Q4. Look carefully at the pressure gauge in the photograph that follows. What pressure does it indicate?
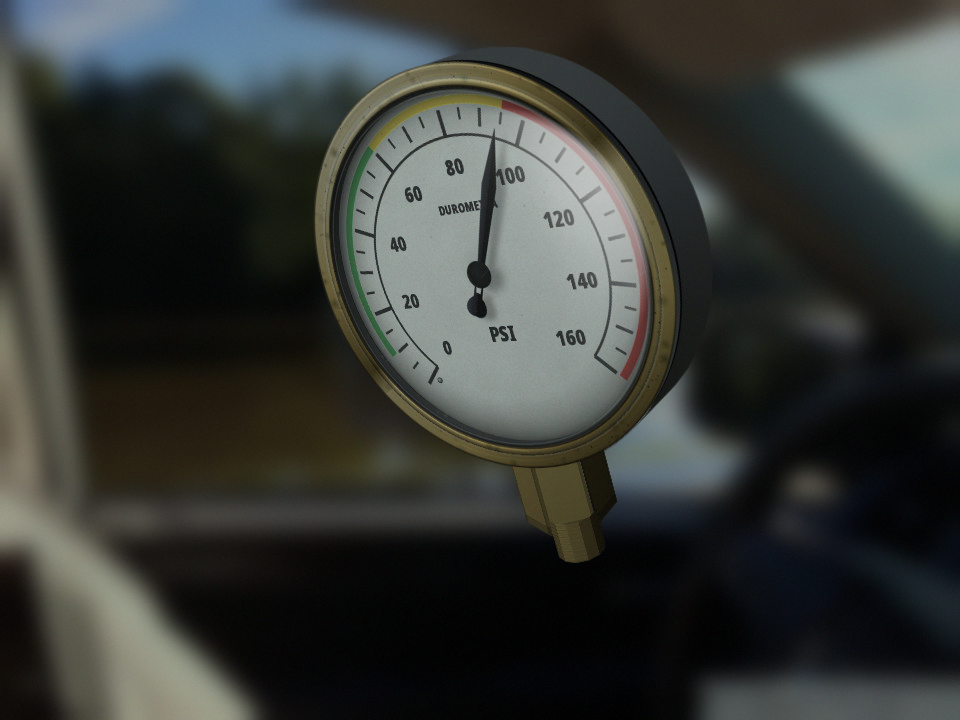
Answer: 95 psi
